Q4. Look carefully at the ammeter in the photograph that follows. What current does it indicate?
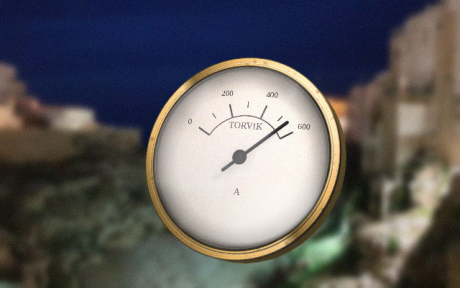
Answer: 550 A
